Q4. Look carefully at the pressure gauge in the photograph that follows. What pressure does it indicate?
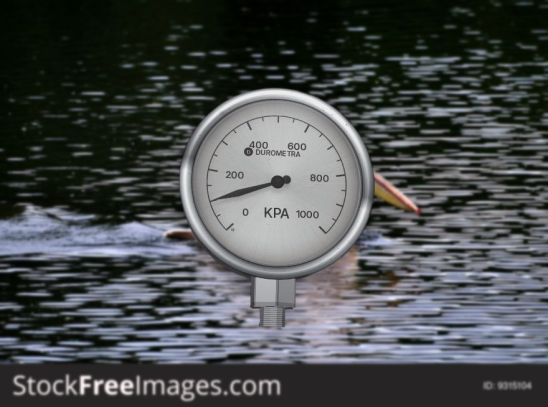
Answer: 100 kPa
